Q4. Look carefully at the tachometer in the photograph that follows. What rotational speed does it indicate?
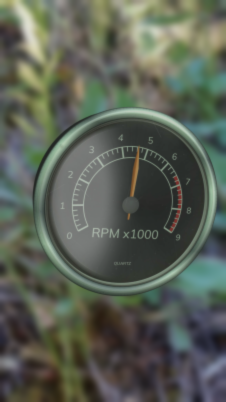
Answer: 4600 rpm
